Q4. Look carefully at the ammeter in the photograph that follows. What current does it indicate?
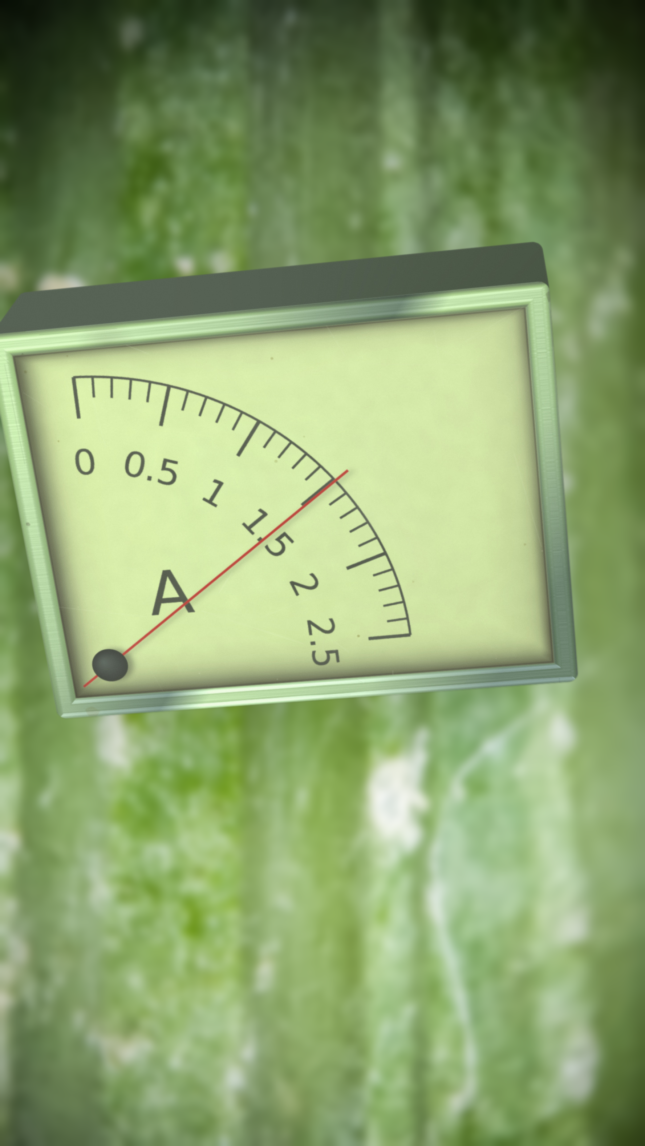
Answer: 1.5 A
